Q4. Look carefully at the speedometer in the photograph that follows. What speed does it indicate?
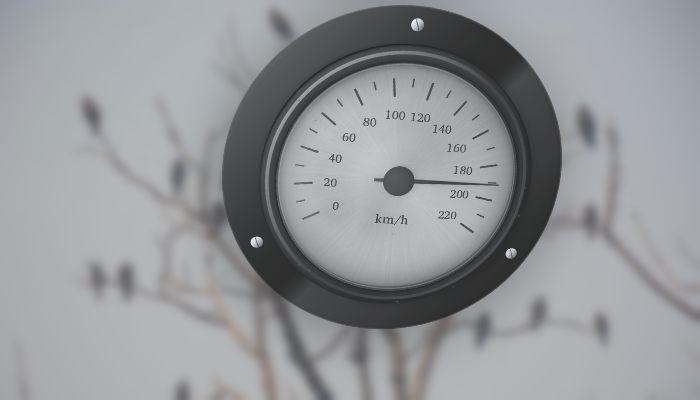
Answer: 190 km/h
